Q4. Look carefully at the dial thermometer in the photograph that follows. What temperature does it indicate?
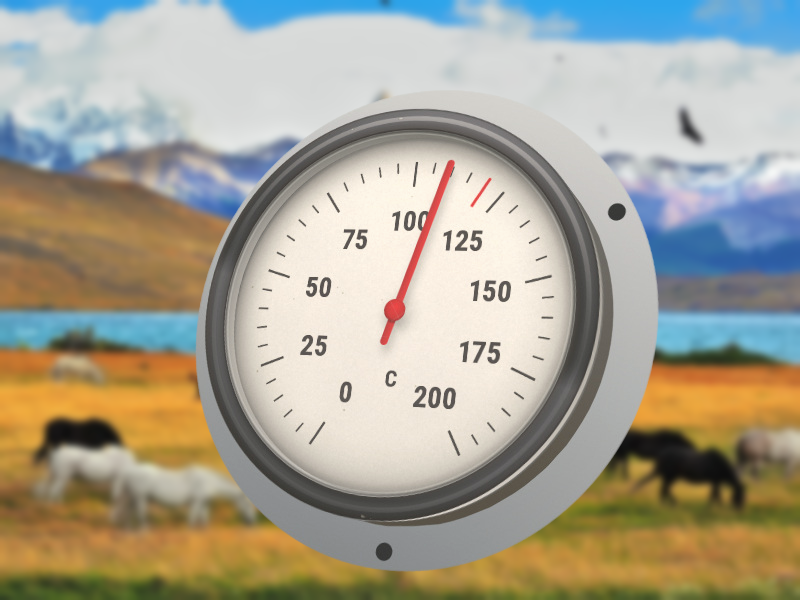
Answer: 110 °C
